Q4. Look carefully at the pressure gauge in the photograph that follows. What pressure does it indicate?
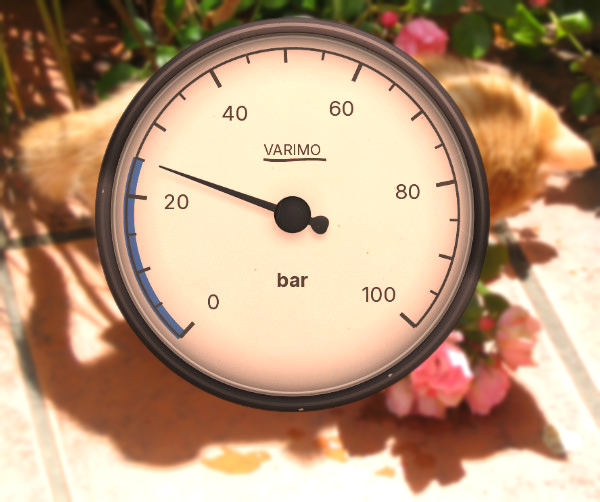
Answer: 25 bar
